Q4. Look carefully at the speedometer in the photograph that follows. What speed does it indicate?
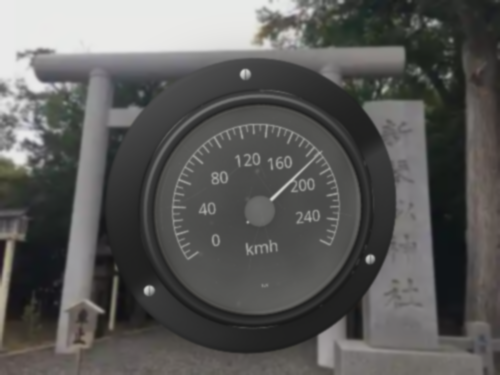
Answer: 185 km/h
